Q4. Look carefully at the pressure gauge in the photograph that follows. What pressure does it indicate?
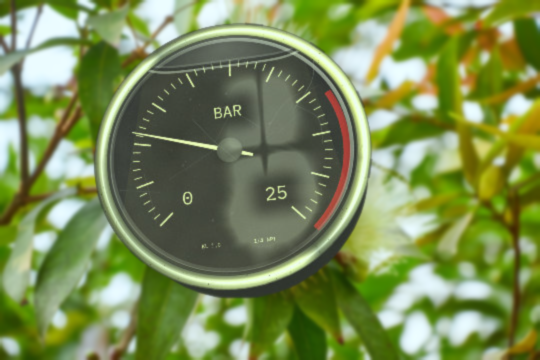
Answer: 5.5 bar
